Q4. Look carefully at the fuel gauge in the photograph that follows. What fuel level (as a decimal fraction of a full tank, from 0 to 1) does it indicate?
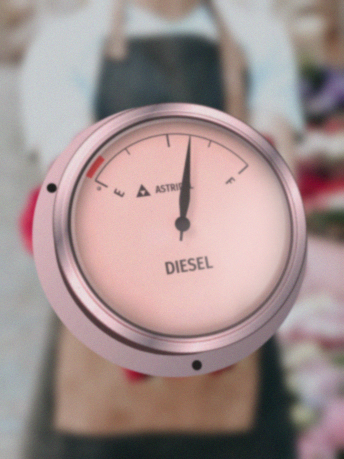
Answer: 0.625
